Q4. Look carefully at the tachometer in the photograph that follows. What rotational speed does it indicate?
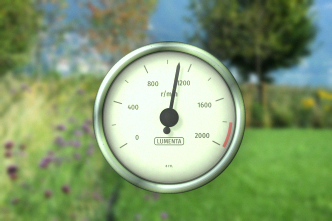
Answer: 1100 rpm
